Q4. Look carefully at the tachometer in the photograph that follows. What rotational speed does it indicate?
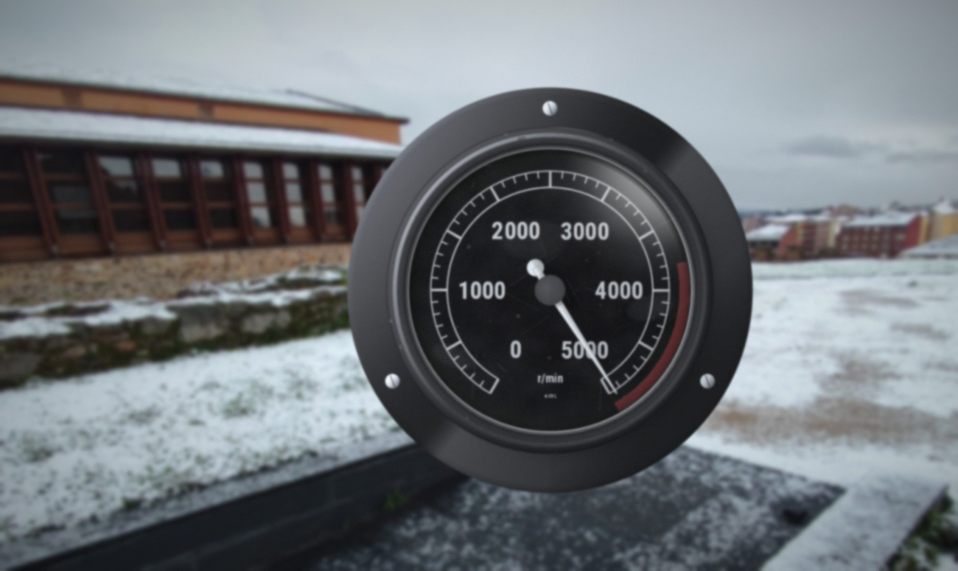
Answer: 4950 rpm
